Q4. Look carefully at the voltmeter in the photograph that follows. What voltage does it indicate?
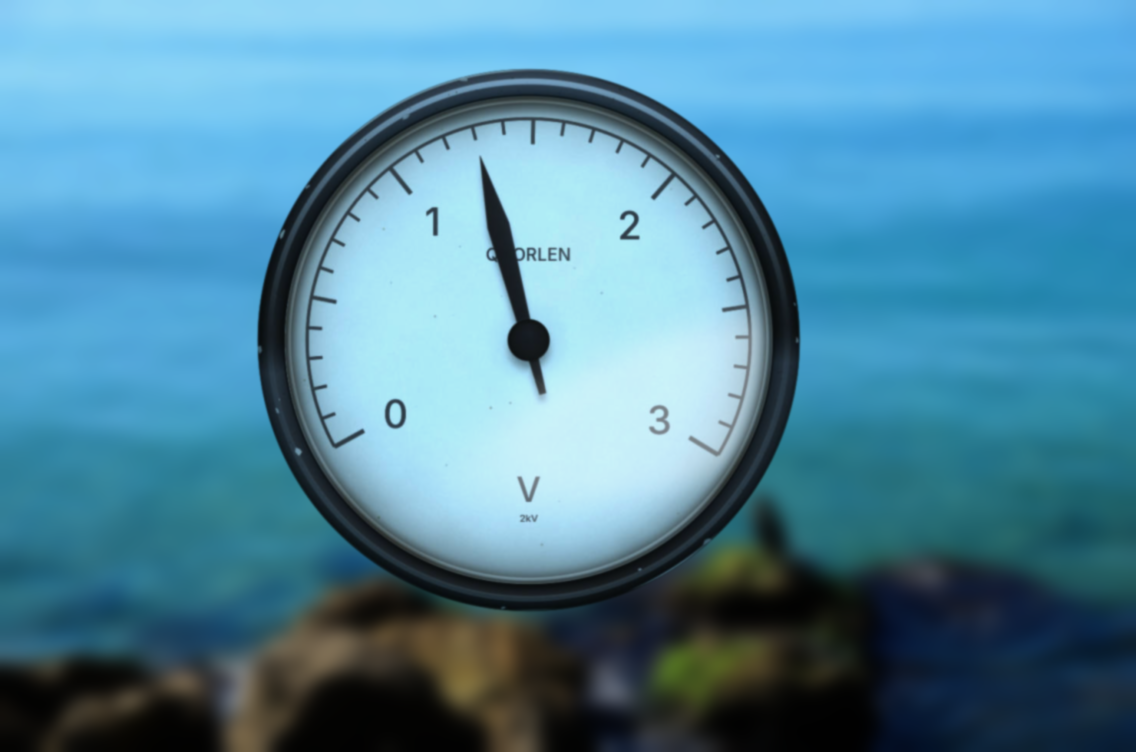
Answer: 1.3 V
